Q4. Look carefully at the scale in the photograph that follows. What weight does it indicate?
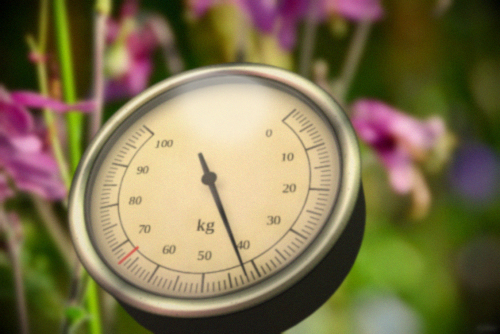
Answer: 42 kg
